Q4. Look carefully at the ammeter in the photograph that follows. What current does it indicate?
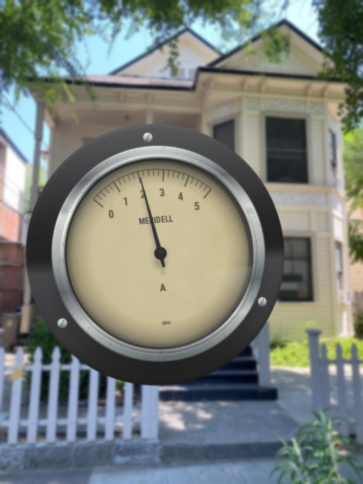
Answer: 2 A
